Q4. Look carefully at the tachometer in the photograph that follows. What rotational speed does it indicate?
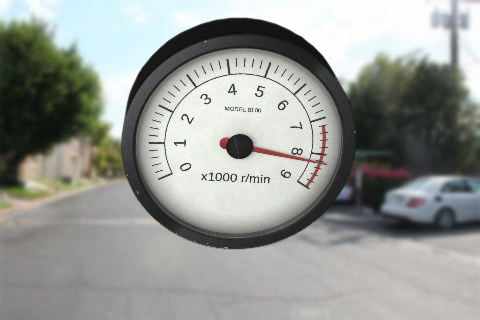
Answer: 8200 rpm
